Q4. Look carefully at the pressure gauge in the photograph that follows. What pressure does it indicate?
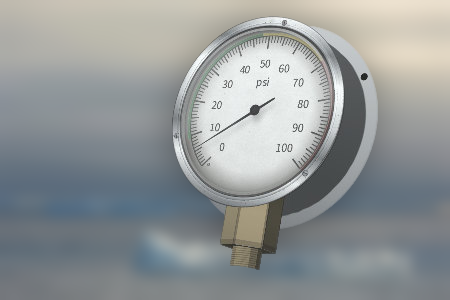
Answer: 5 psi
